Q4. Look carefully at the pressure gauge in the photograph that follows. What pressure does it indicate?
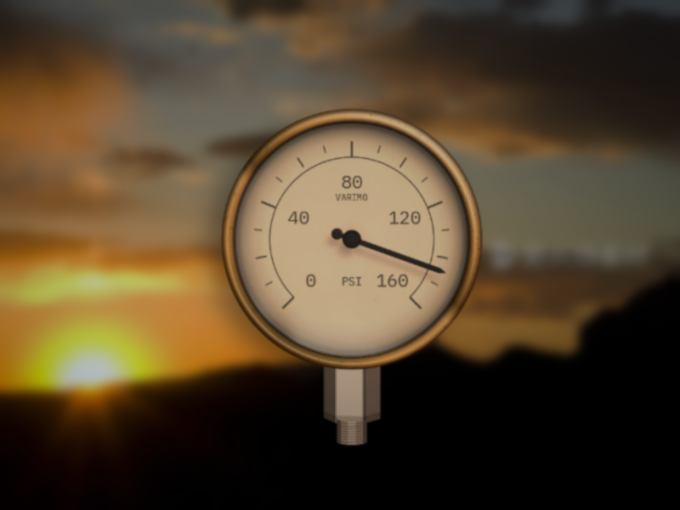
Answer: 145 psi
